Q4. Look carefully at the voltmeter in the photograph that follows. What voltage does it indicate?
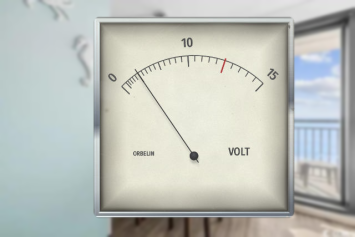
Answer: 5 V
